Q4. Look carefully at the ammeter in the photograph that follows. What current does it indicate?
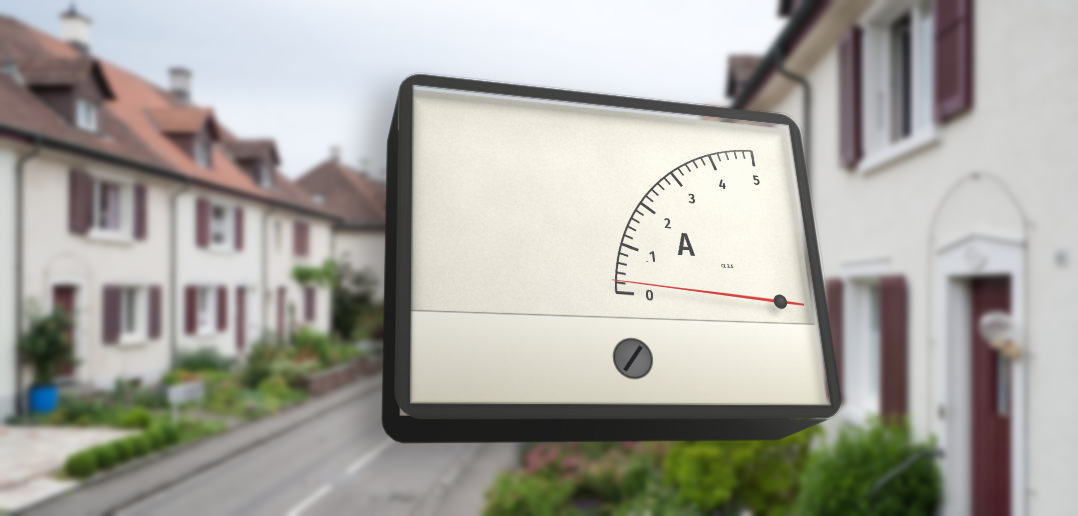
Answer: 0.2 A
